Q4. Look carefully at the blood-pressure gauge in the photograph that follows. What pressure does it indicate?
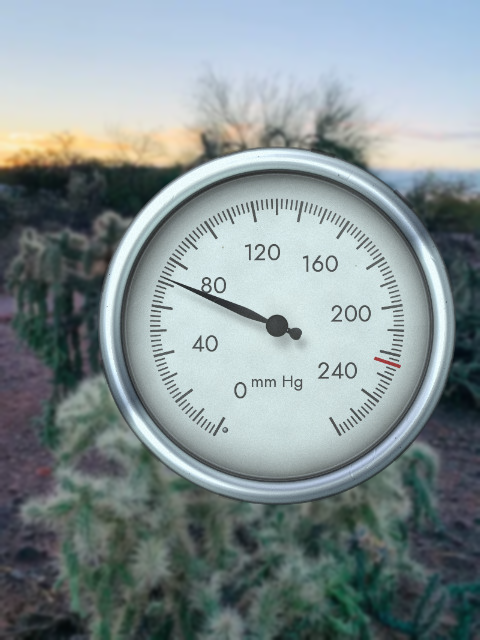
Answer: 72 mmHg
